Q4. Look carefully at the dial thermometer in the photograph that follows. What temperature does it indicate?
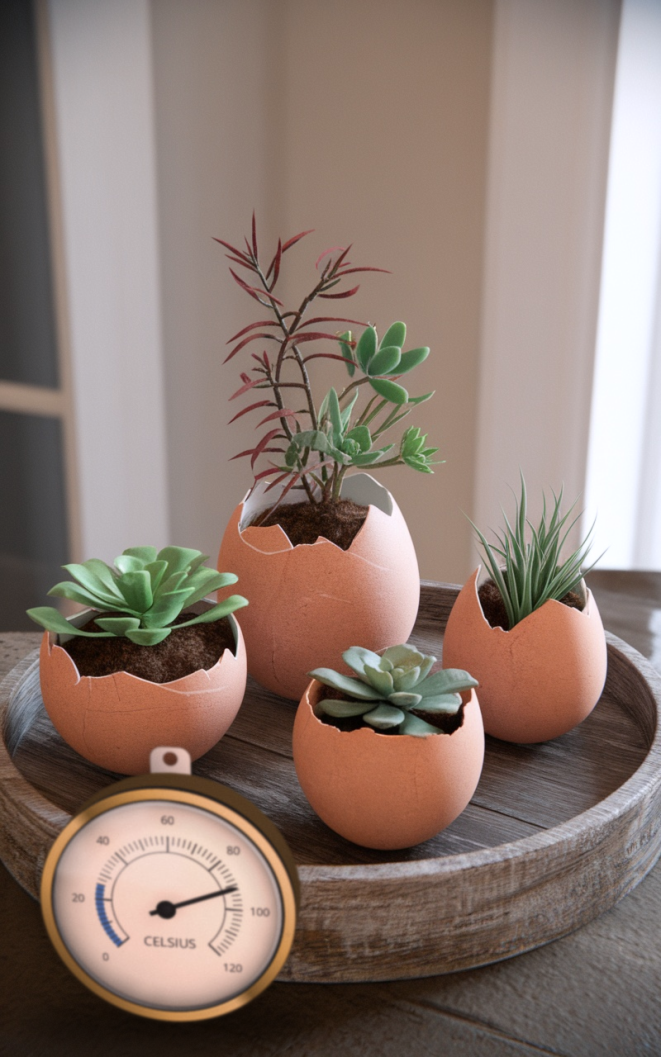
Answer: 90 °C
